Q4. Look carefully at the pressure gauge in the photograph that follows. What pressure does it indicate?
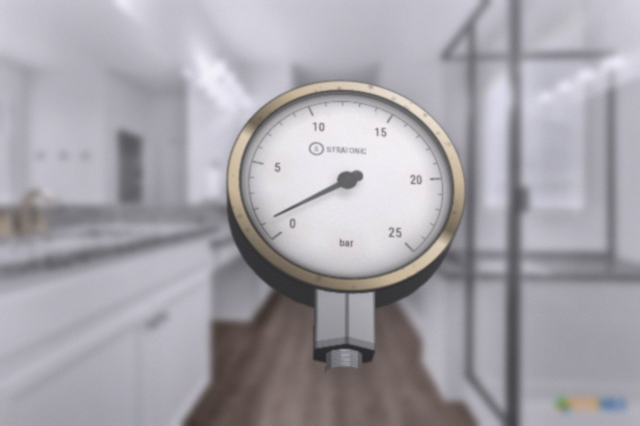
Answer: 1 bar
